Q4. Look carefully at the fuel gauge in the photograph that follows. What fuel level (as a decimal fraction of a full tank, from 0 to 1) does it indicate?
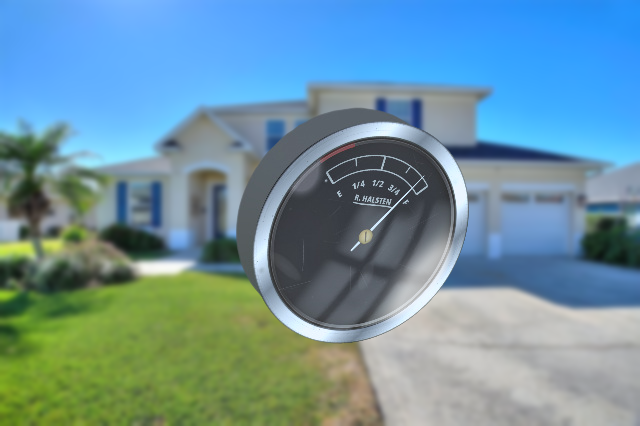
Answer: 0.875
